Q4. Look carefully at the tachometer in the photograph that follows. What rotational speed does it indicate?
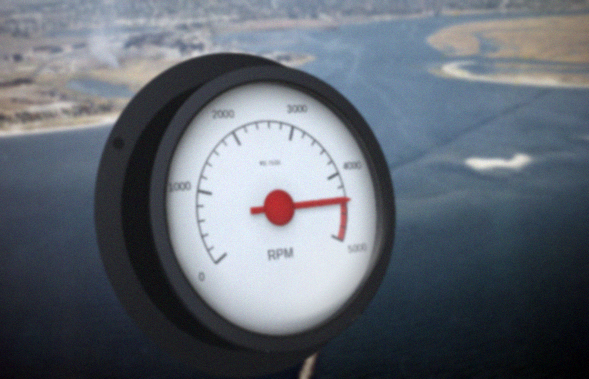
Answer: 4400 rpm
